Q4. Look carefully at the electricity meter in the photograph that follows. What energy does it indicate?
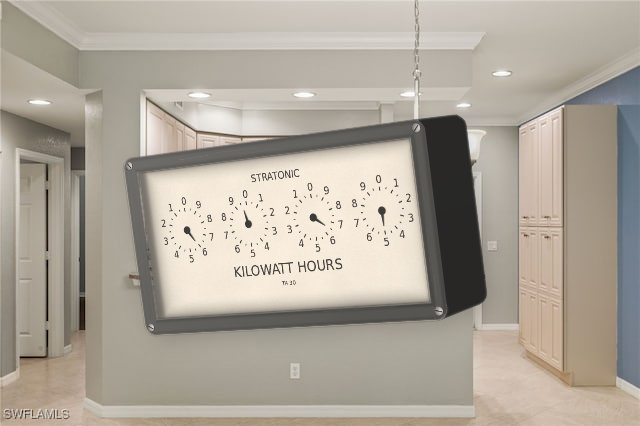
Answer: 5965 kWh
